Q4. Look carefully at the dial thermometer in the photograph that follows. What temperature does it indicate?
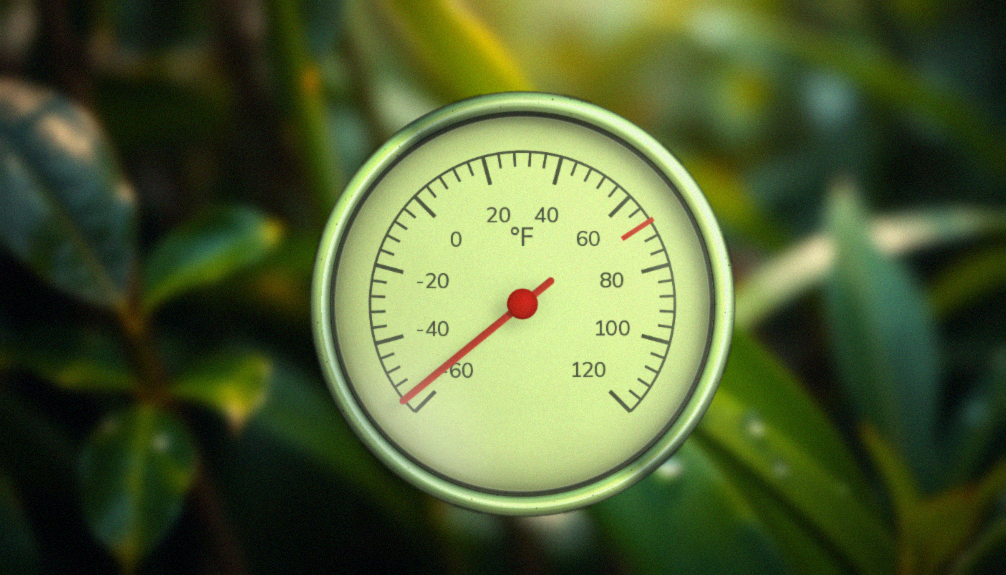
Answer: -56 °F
